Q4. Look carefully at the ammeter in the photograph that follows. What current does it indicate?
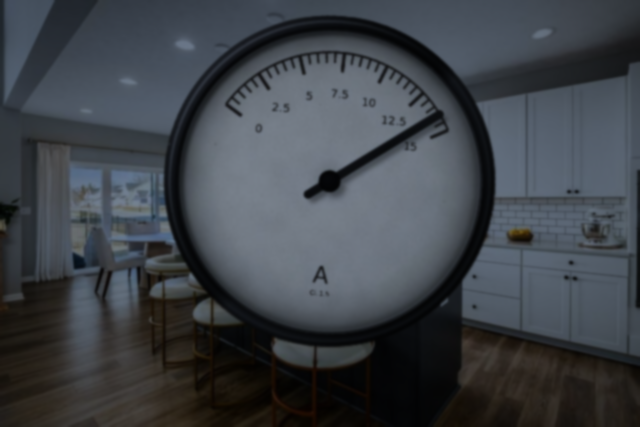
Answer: 14 A
